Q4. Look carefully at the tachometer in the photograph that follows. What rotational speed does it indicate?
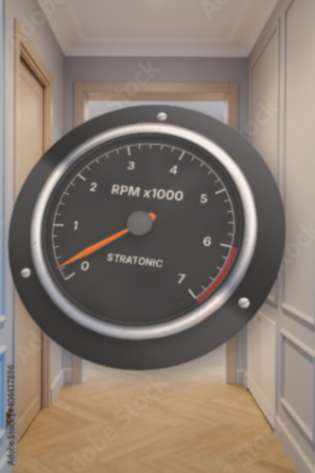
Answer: 200 rpm
